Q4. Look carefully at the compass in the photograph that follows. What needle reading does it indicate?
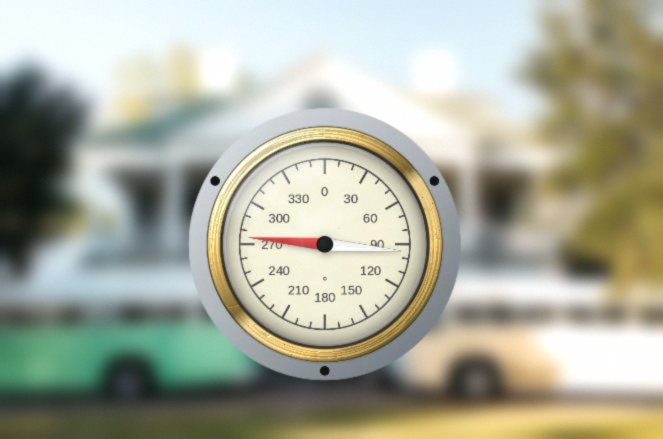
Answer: 275 °
